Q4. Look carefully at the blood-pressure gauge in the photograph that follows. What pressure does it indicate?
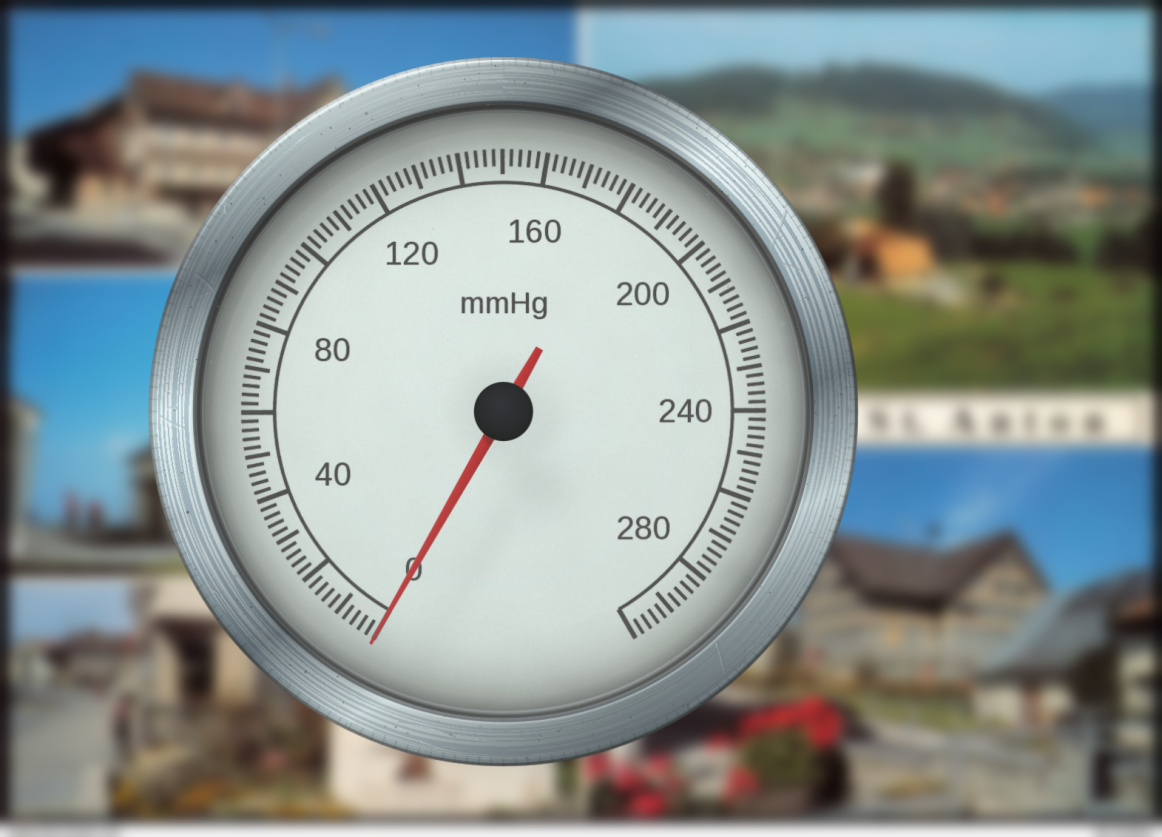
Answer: 0 mmHg
